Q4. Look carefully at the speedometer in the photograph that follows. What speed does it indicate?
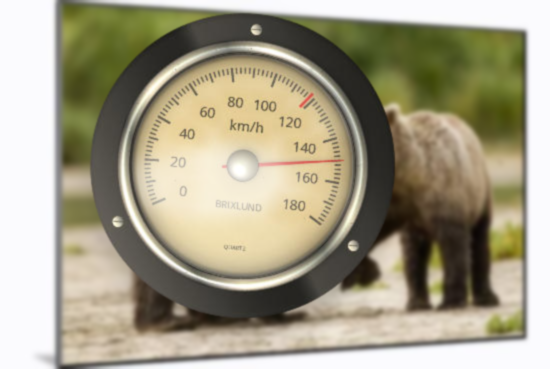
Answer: 150 km/h
